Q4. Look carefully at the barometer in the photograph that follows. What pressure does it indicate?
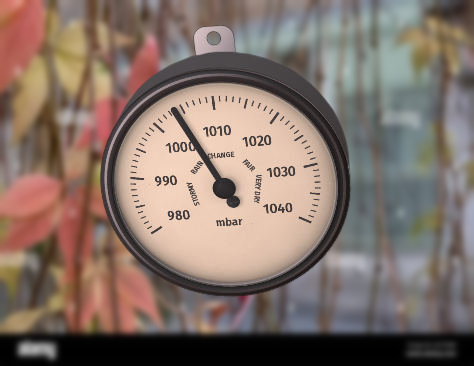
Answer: 1004 mbar
